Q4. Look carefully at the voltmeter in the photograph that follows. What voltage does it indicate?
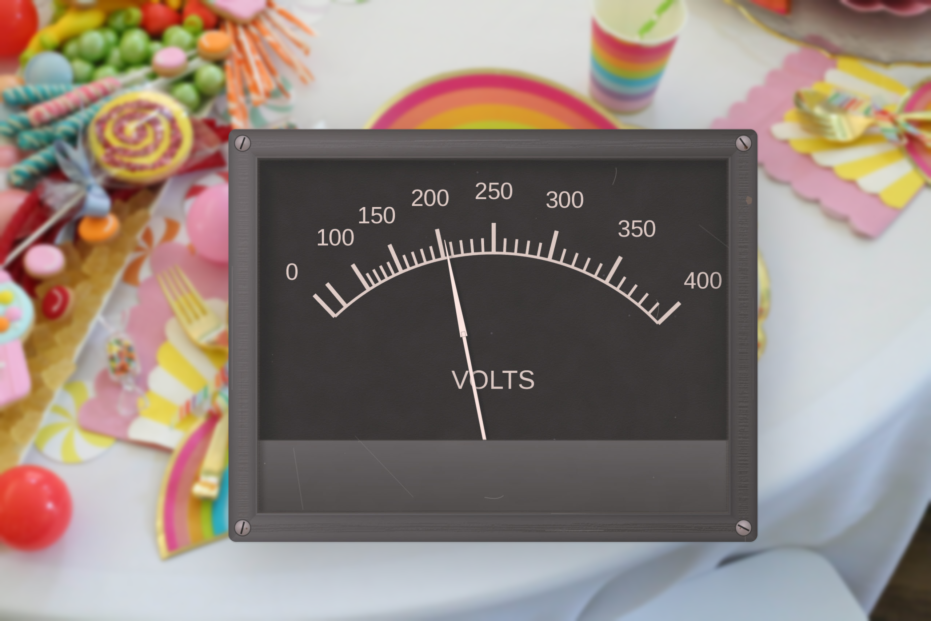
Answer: 205 V
